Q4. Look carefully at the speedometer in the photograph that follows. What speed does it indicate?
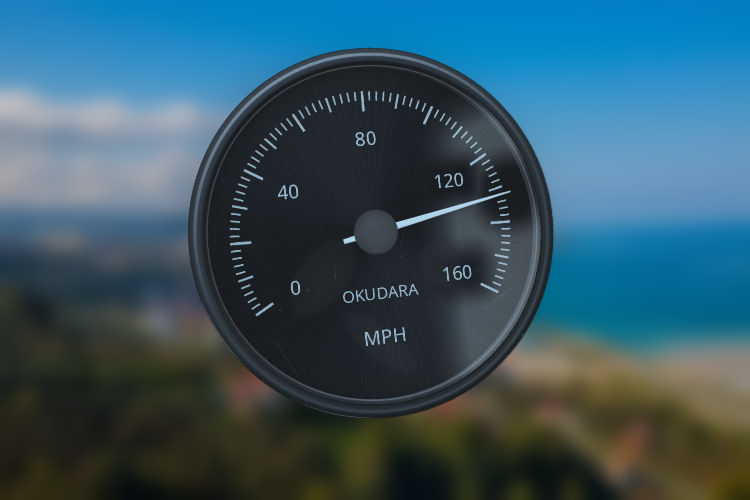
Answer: 132 mph
